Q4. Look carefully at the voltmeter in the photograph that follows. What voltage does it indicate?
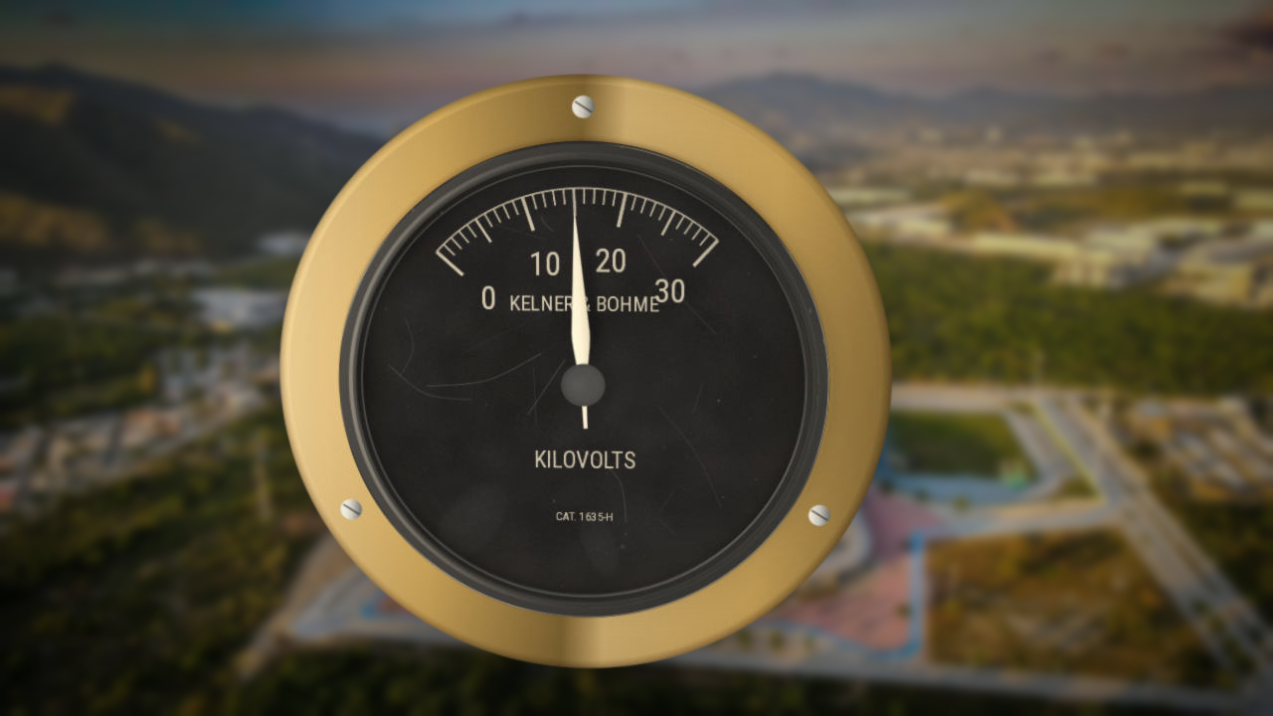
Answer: 15 kV
